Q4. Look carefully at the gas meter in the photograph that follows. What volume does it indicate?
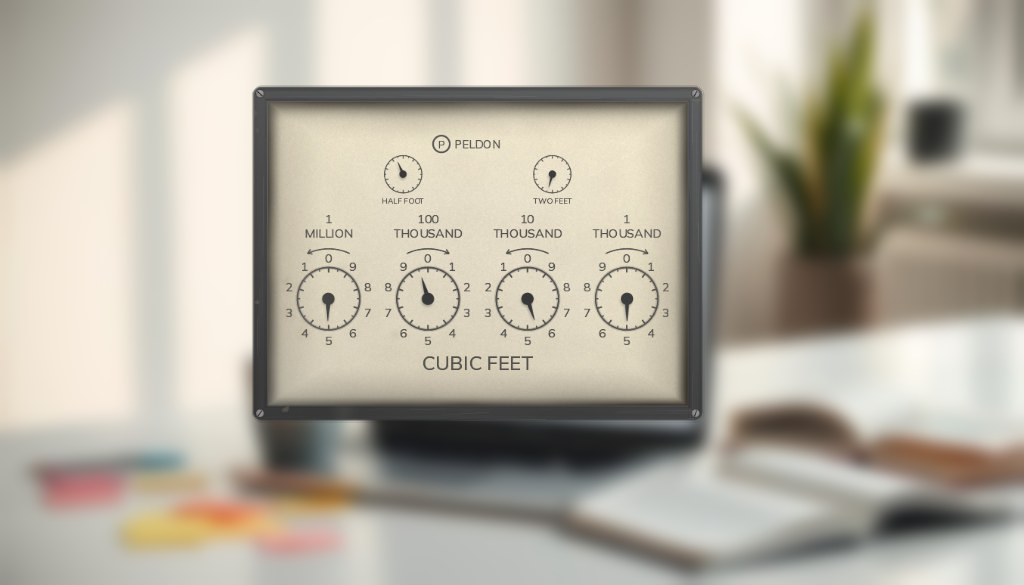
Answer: 495500 ft³
